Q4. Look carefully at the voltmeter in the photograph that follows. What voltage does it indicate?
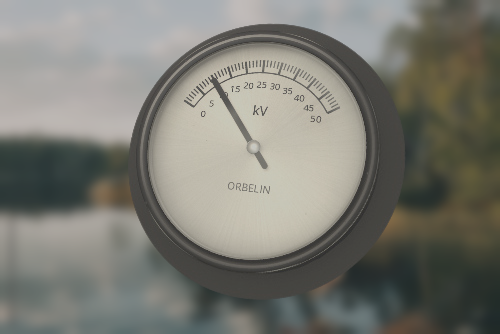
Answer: 10 kV
